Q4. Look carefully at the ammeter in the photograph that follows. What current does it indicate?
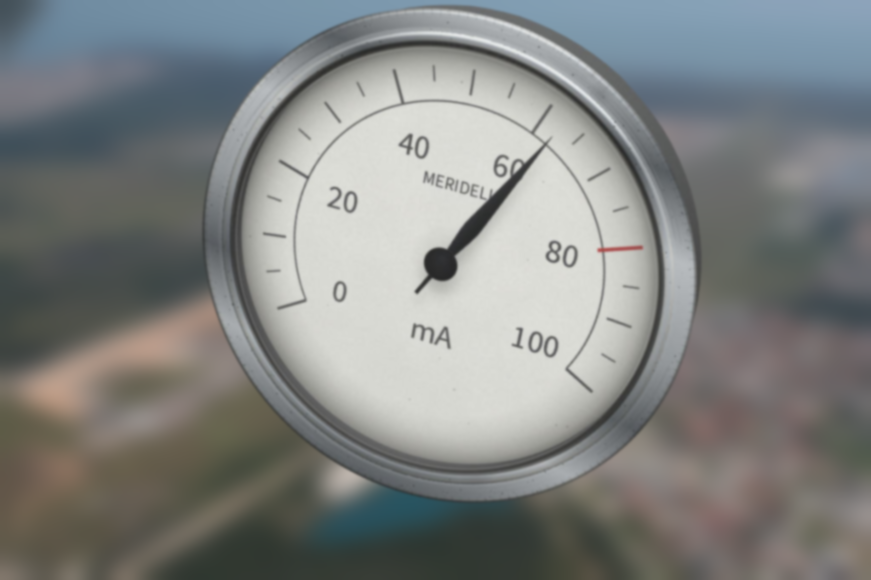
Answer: 62.5 mA
